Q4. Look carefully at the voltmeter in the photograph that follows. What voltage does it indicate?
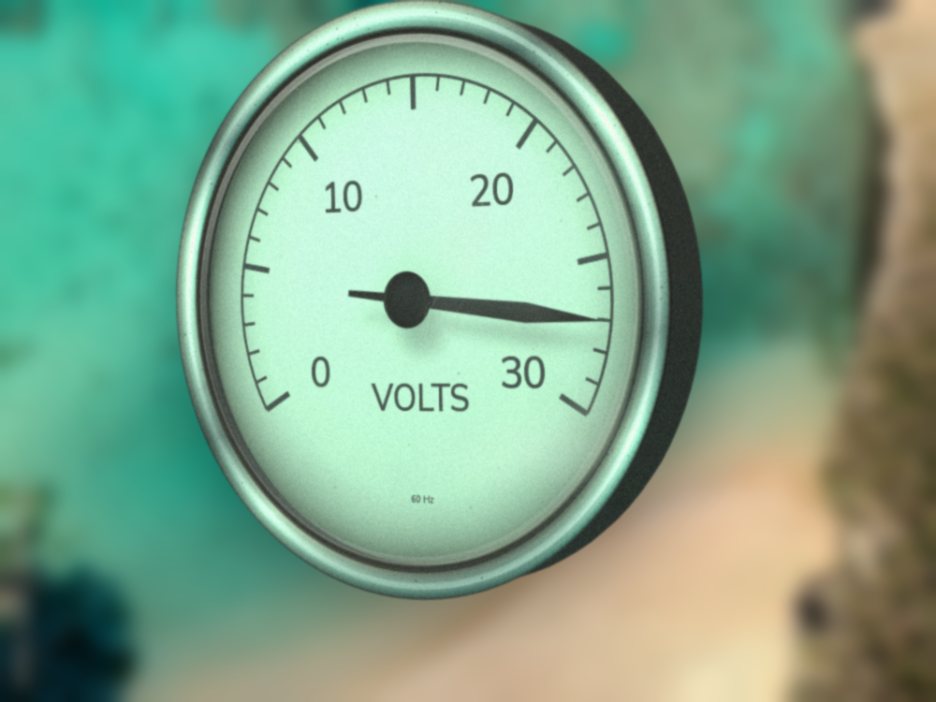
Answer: 27 V
